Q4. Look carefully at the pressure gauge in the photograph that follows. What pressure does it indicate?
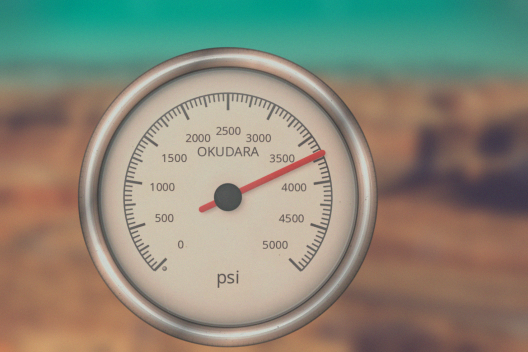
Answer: 3700 psi
